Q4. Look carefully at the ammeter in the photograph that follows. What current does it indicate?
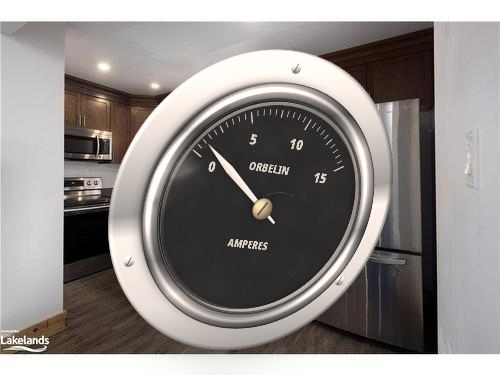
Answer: 1 A
